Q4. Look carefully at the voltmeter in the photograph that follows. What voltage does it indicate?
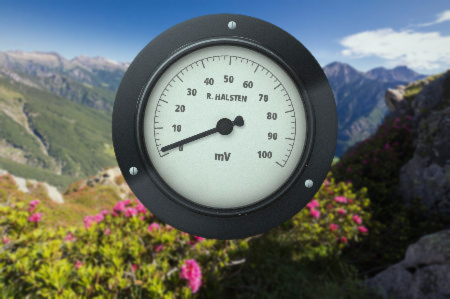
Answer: 2 mV
